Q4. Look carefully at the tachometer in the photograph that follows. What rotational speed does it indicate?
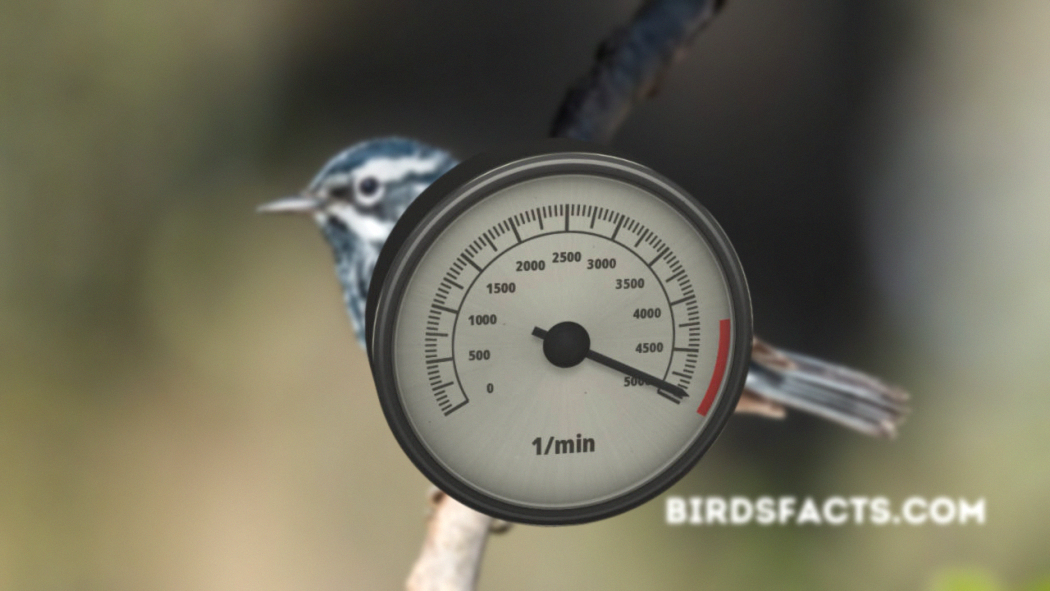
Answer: 4900 rpm
